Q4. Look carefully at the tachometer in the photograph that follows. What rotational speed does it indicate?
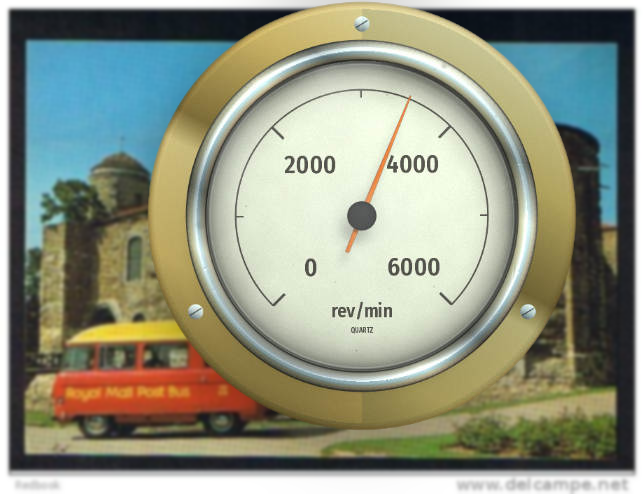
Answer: 3500 rpm
